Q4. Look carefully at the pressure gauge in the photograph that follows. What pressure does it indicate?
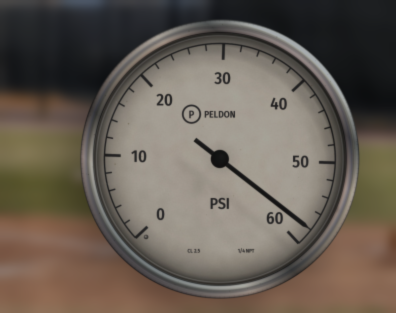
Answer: 58 psi
